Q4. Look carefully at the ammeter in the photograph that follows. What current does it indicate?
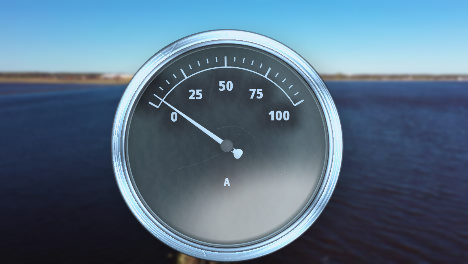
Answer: 5 A
